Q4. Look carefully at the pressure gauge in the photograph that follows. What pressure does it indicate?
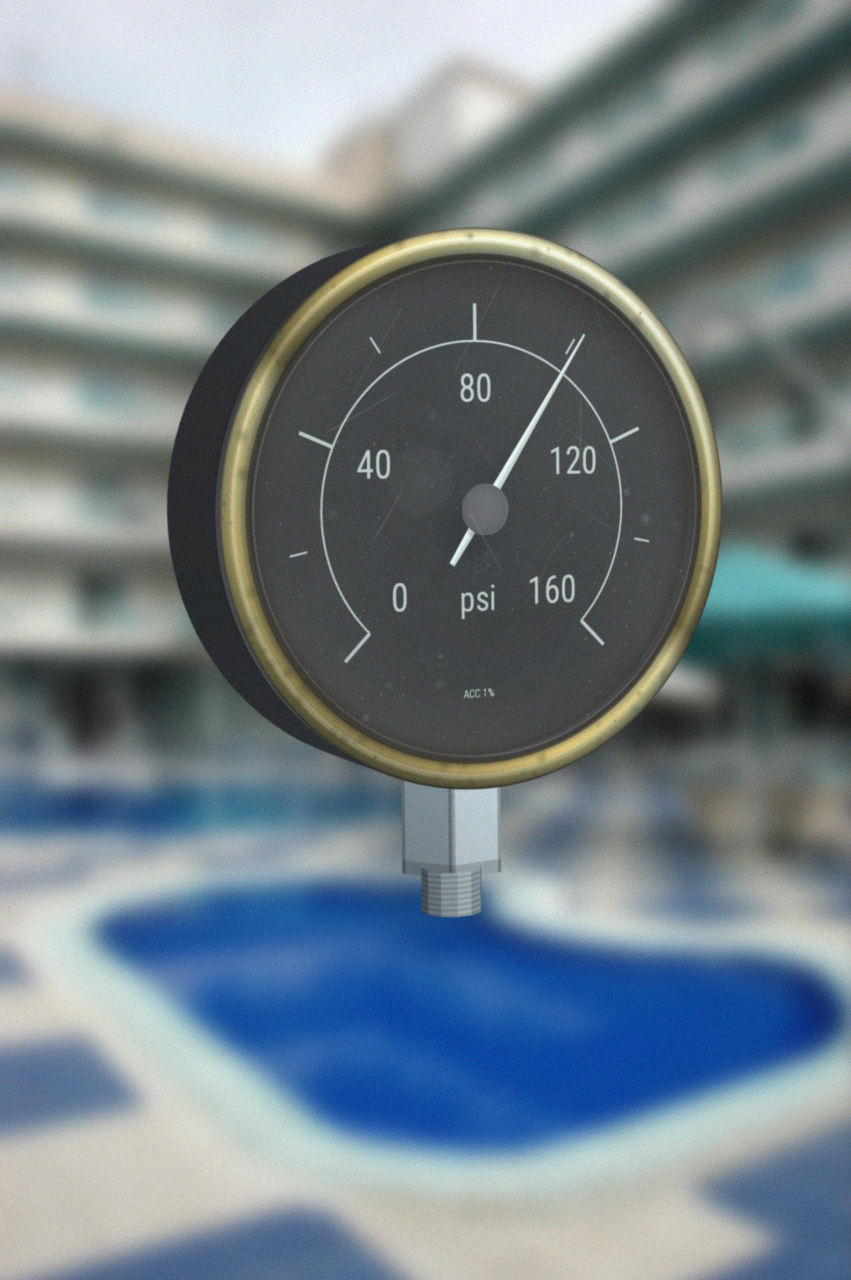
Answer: 100 psi
